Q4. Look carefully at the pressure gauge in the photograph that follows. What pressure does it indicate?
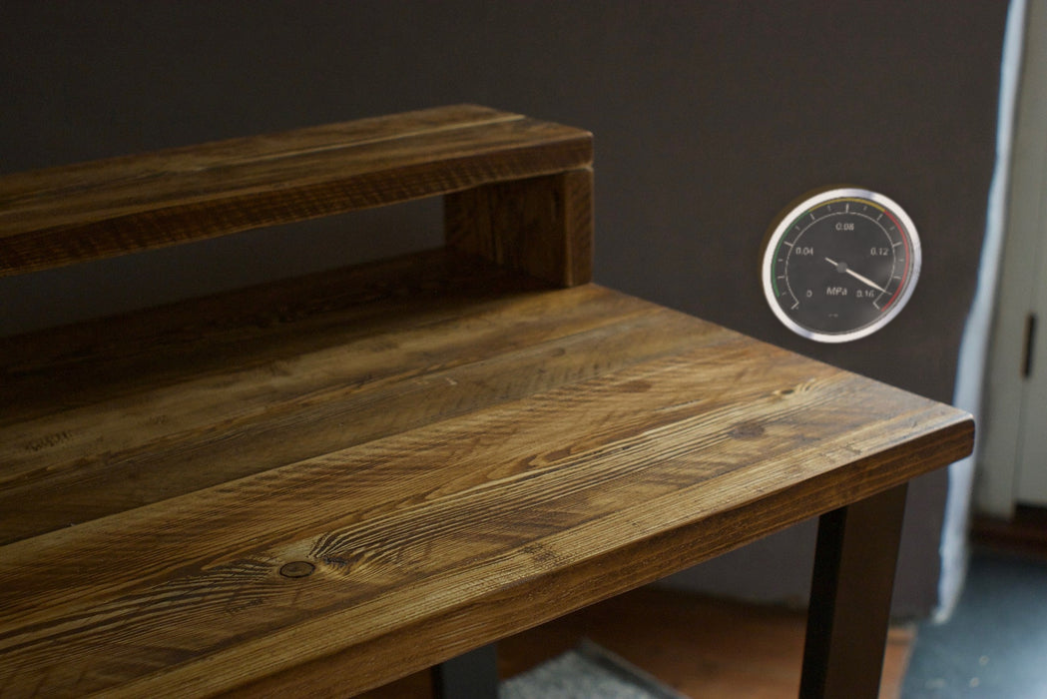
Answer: 0.15 MPa
